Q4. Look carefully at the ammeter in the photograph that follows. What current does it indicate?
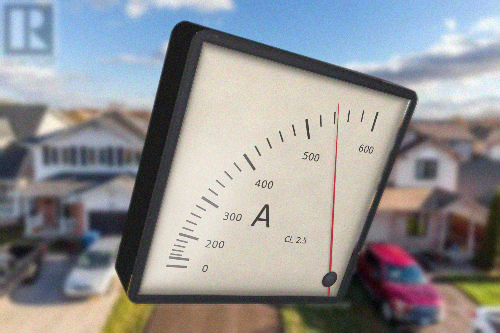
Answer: 540 A
